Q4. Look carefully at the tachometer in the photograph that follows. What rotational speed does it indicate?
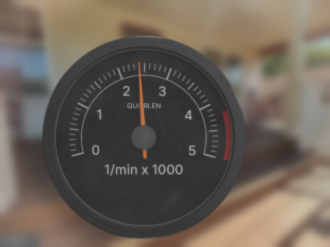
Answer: 2400 rpm
